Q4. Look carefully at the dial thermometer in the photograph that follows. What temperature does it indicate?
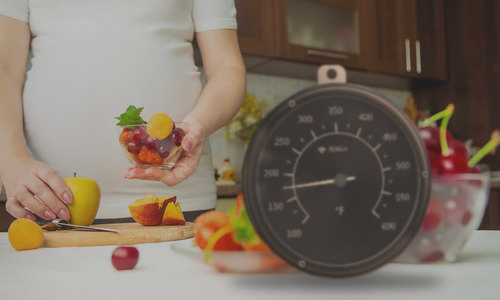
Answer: 175 °F
